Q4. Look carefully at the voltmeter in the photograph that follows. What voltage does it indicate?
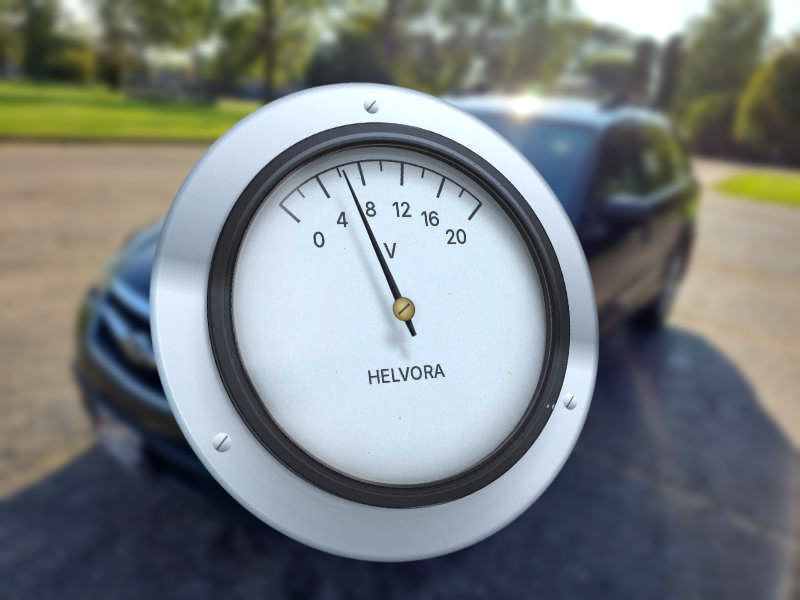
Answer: 6 V
